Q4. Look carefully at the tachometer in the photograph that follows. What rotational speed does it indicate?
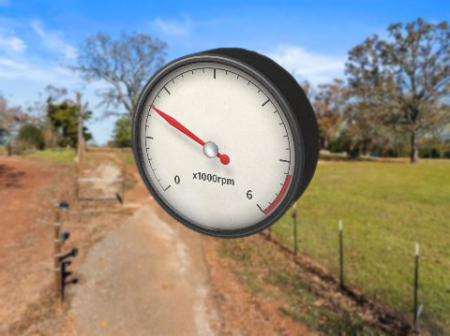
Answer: 1600 rpm
